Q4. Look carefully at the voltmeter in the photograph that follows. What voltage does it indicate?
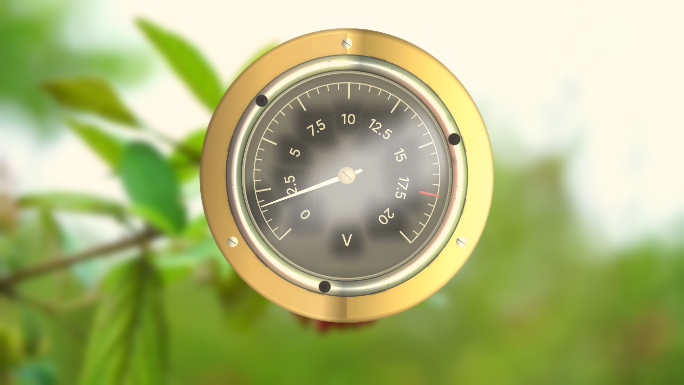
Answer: 1.75 V
